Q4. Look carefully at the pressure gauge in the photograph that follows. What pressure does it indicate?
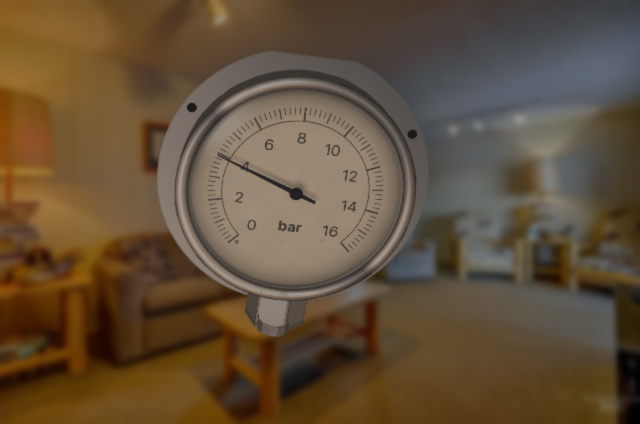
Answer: 4 bar
